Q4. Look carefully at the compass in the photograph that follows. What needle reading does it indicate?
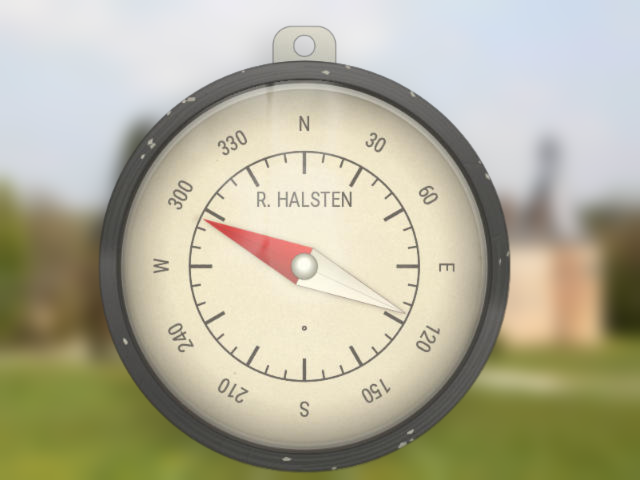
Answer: 295 °
